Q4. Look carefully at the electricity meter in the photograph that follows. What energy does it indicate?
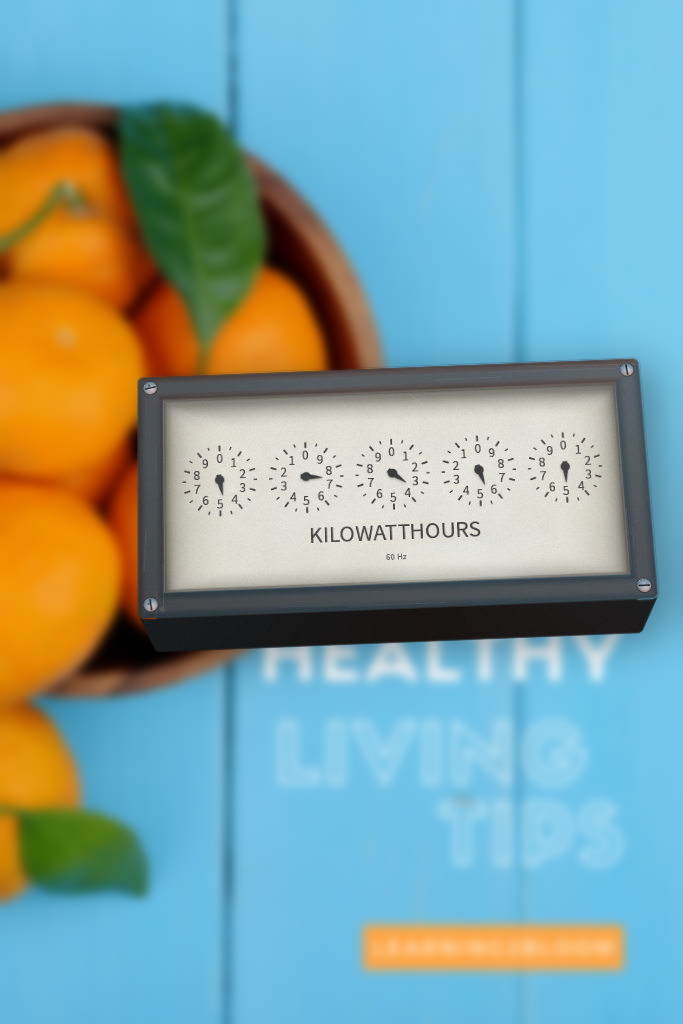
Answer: 47355 kWh
